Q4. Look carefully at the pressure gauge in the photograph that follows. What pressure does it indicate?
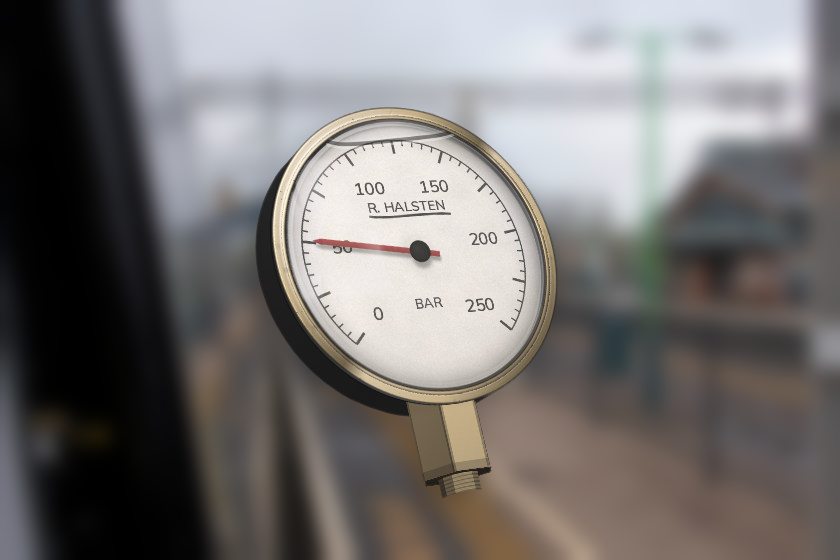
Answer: 50 bar
